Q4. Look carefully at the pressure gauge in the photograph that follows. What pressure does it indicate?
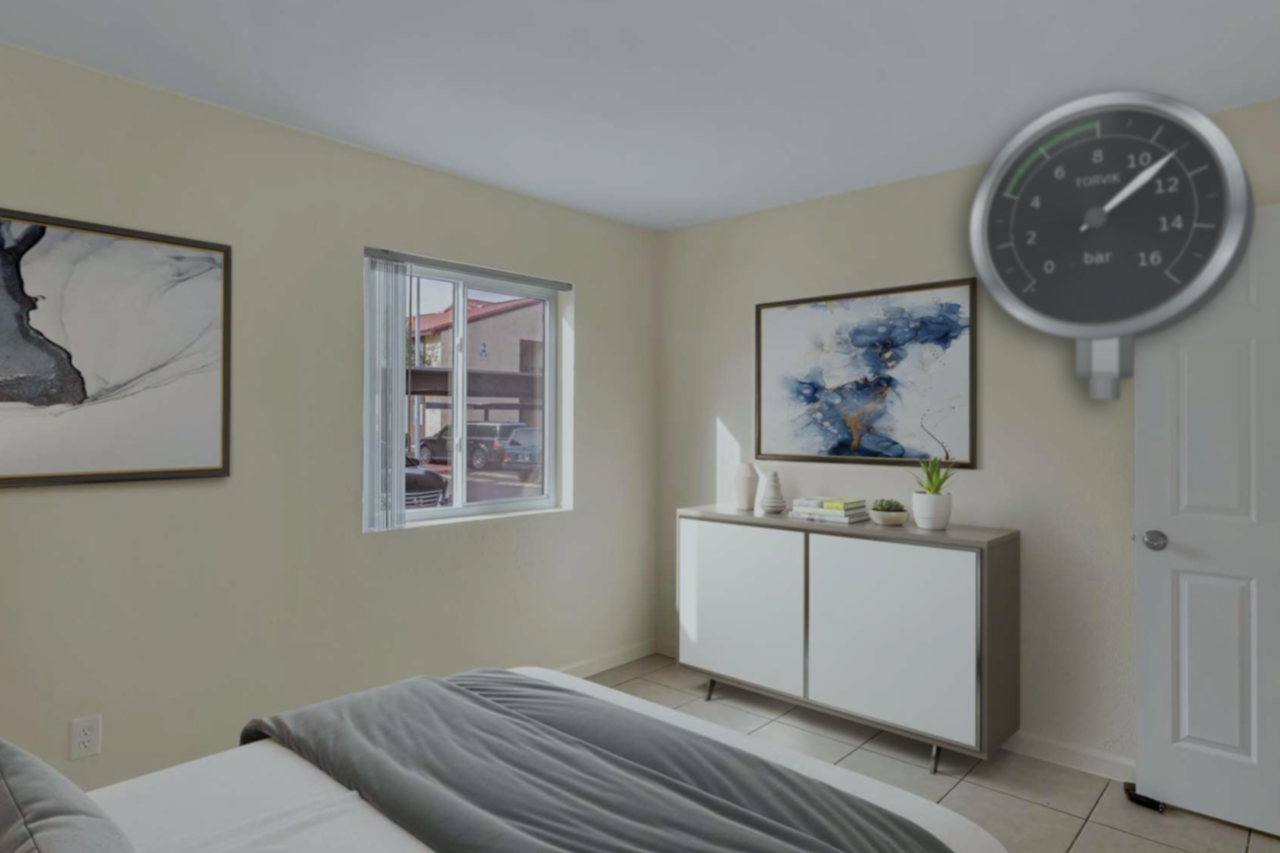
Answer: 11 bar
